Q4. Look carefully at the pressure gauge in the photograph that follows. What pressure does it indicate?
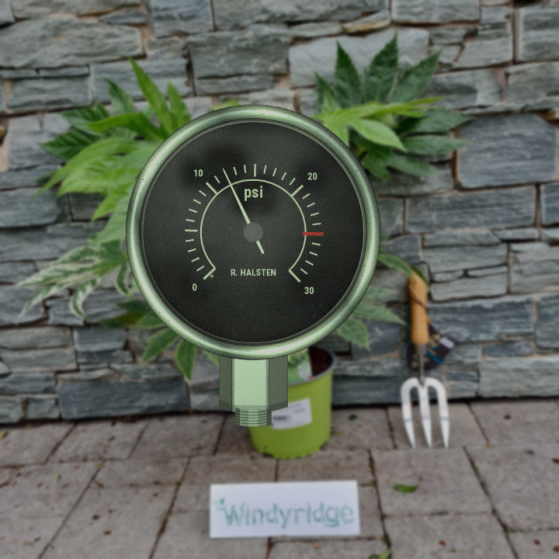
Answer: 12 psi
